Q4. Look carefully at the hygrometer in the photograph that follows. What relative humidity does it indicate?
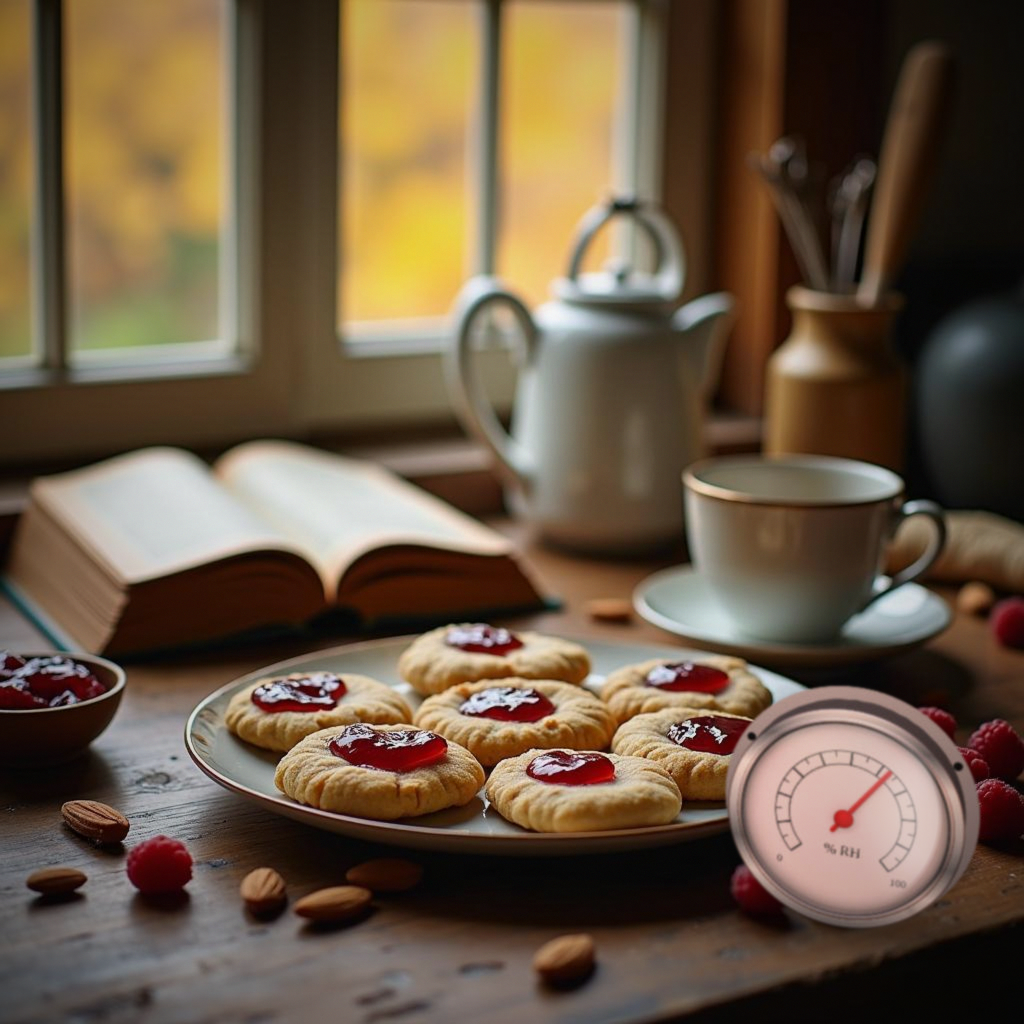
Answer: 62.5 %
